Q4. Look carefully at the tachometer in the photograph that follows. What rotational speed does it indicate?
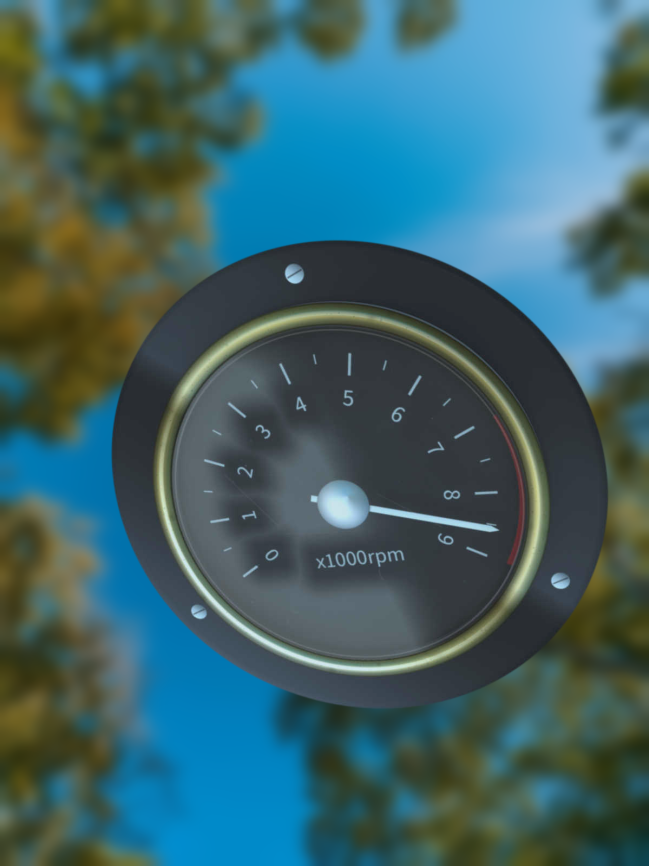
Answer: 8500 rpm
